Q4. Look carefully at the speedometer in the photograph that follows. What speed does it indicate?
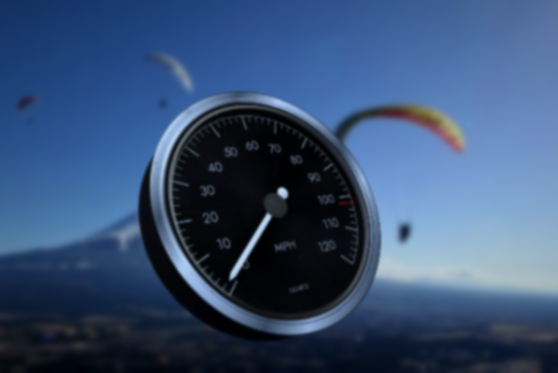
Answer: 2 mph
